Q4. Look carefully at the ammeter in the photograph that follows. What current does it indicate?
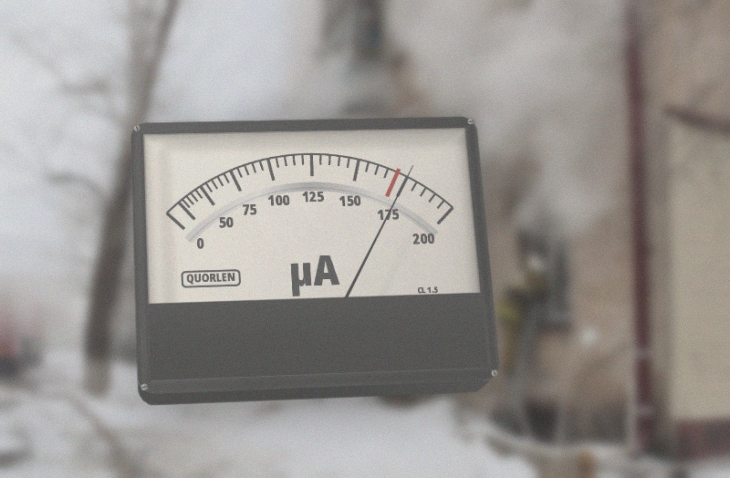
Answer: 175 µA
